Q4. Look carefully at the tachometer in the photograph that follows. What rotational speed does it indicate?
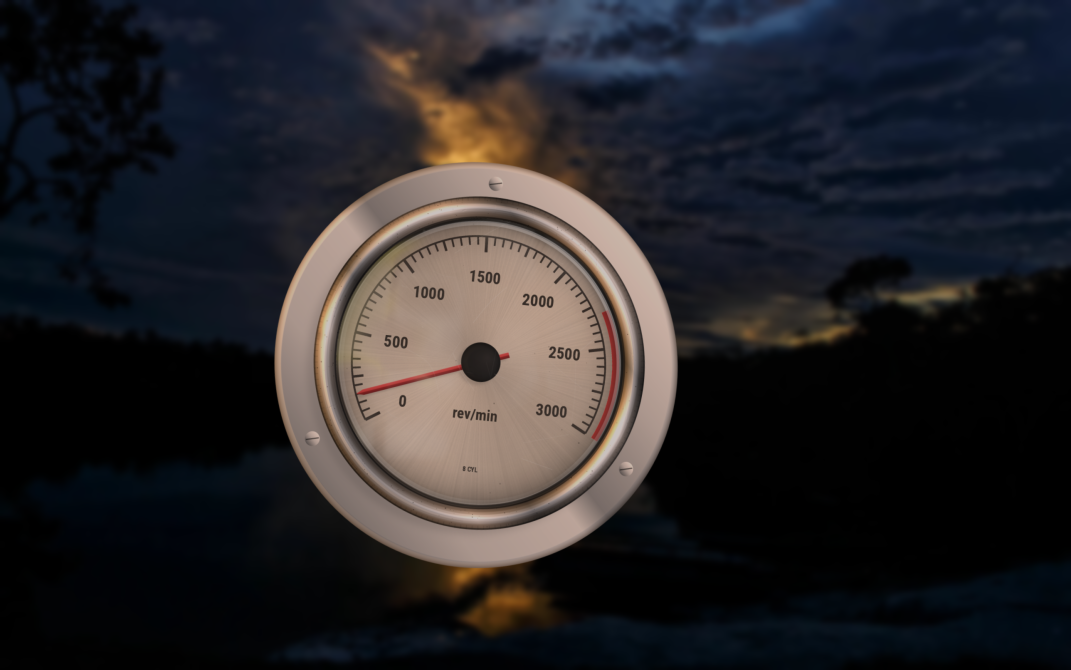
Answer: 150 rpm
